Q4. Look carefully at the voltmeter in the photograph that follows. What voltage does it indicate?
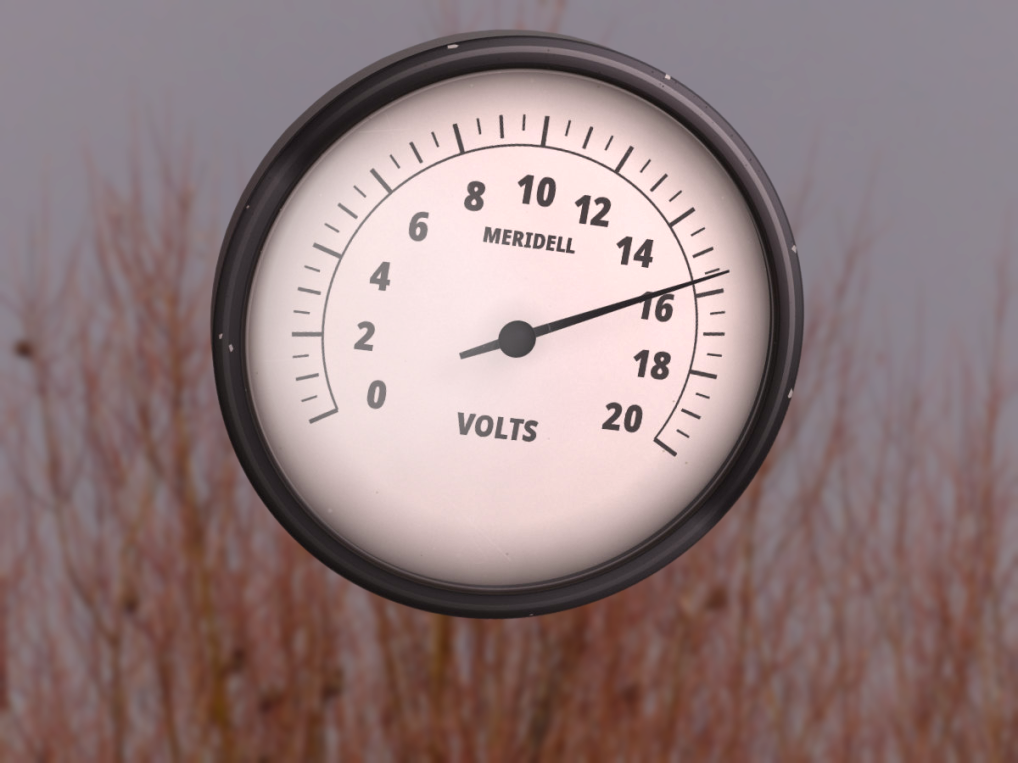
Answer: 15.5 V
